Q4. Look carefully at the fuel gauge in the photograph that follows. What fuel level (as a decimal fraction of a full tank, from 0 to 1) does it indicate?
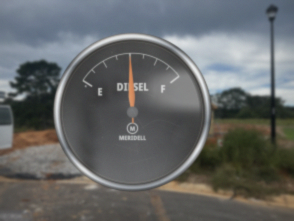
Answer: 0.5
